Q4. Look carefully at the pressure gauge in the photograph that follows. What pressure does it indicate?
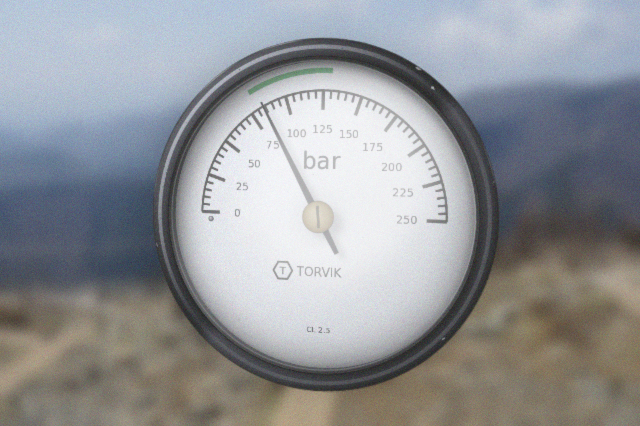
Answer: 85 bar
